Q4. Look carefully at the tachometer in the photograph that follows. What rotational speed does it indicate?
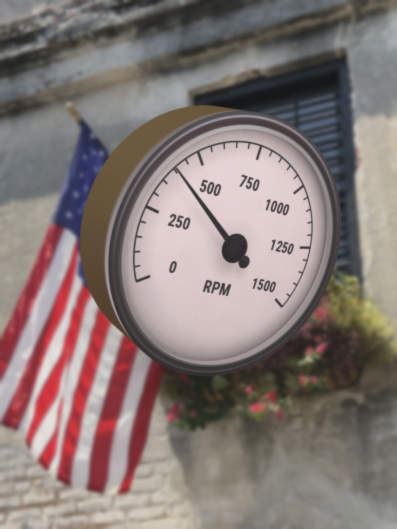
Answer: 400 rpm
